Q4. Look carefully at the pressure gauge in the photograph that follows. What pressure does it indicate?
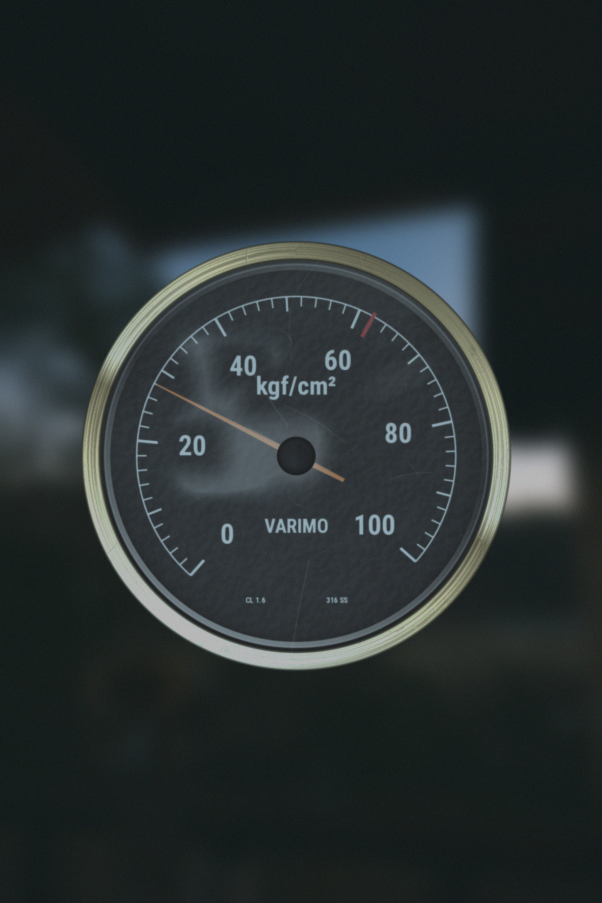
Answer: 28 kg/cm²
